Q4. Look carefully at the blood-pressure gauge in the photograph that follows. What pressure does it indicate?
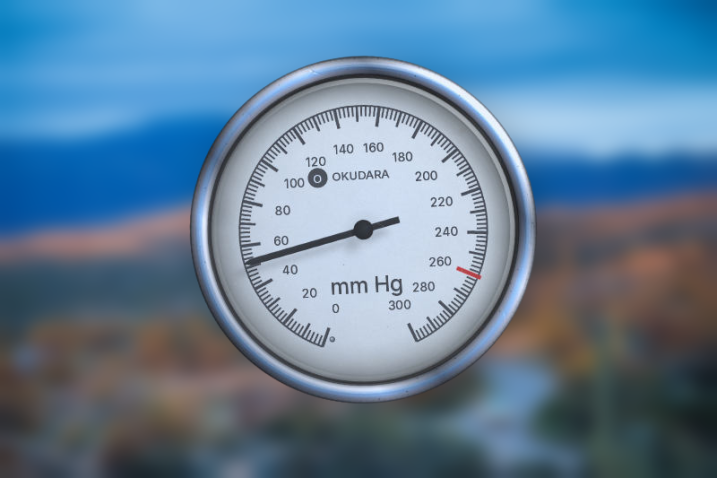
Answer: 52 mmHg
